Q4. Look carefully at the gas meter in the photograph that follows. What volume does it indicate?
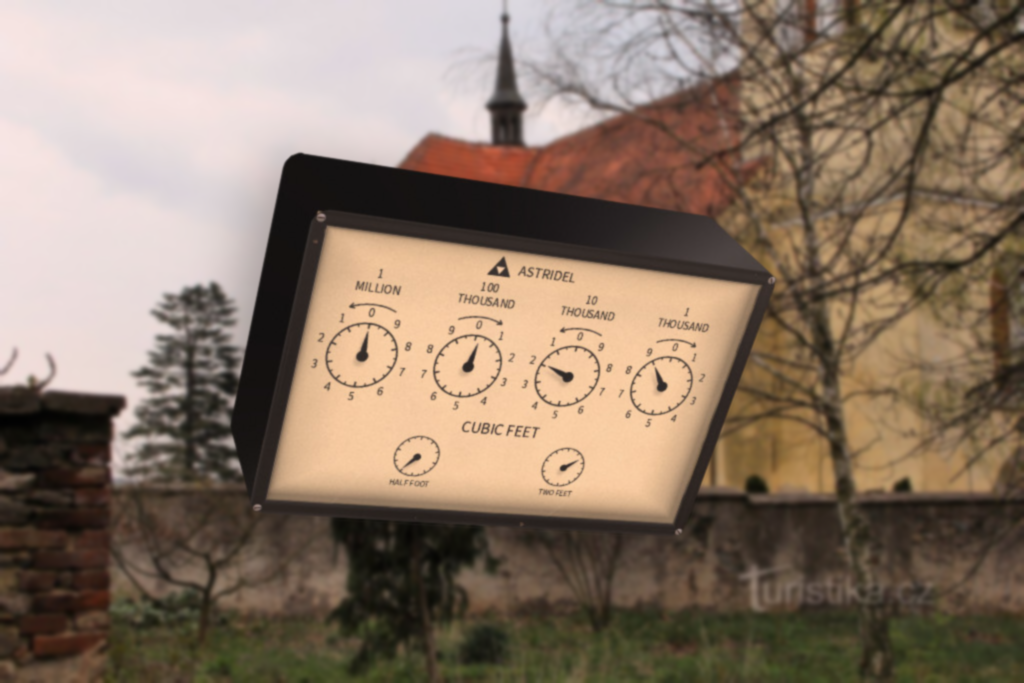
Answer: 1900 ft³
